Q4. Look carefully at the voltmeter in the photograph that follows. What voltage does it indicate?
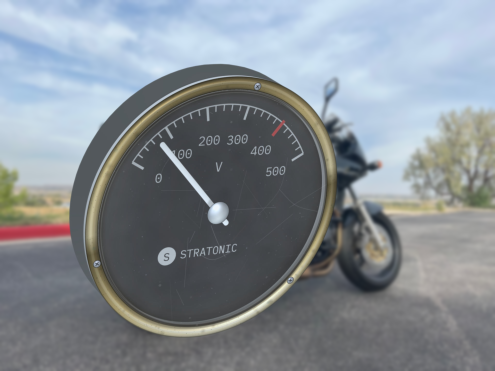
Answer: 70 V
